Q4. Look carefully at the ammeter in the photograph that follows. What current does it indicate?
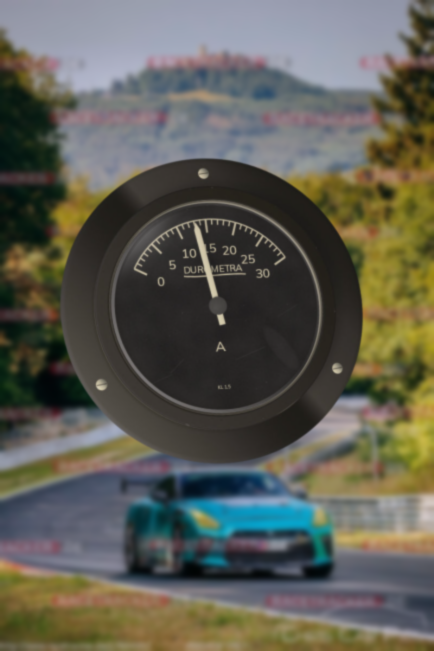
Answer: 13 A
